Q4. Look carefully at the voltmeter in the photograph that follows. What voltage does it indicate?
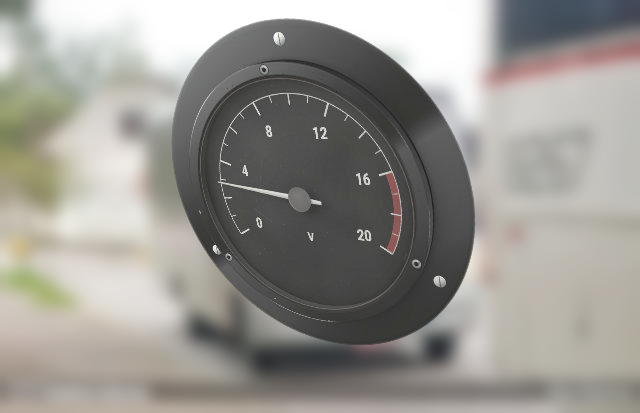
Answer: 3 V
